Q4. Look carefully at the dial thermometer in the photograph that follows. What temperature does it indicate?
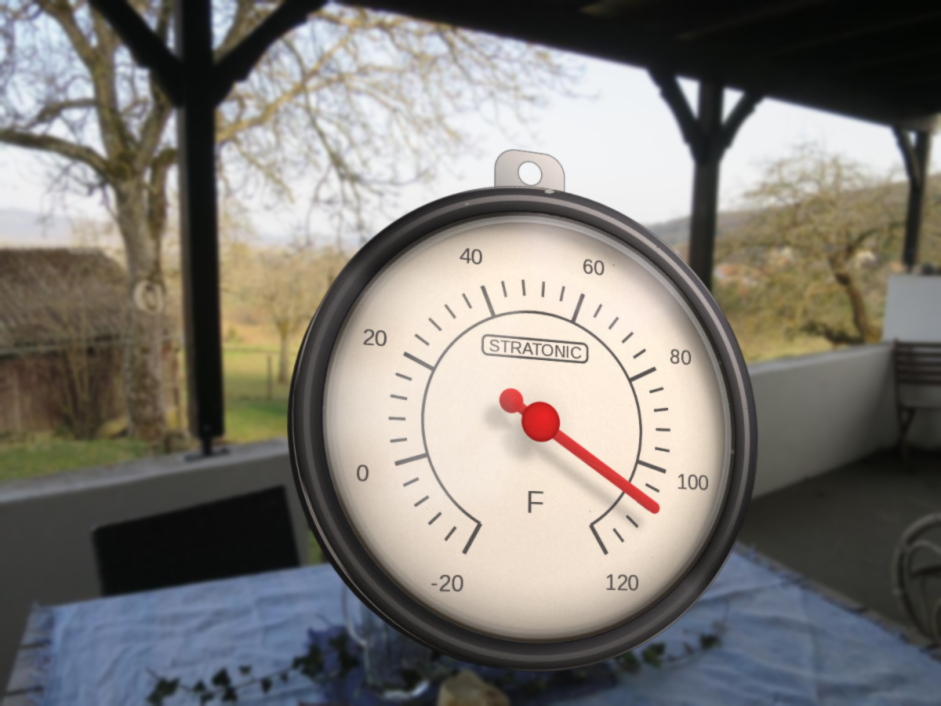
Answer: 108 °F
